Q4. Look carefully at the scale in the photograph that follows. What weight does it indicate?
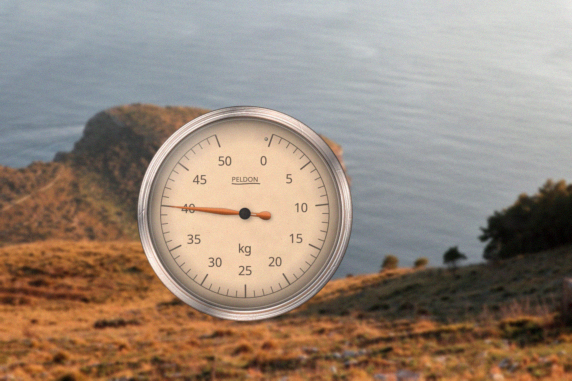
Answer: 40 kg
